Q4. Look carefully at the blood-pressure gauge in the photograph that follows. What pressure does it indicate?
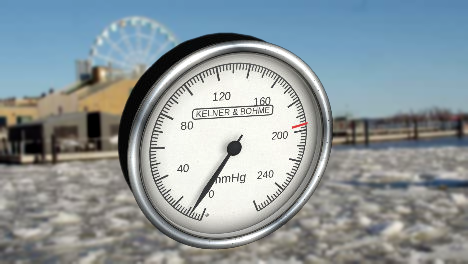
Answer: 10 mmHg
